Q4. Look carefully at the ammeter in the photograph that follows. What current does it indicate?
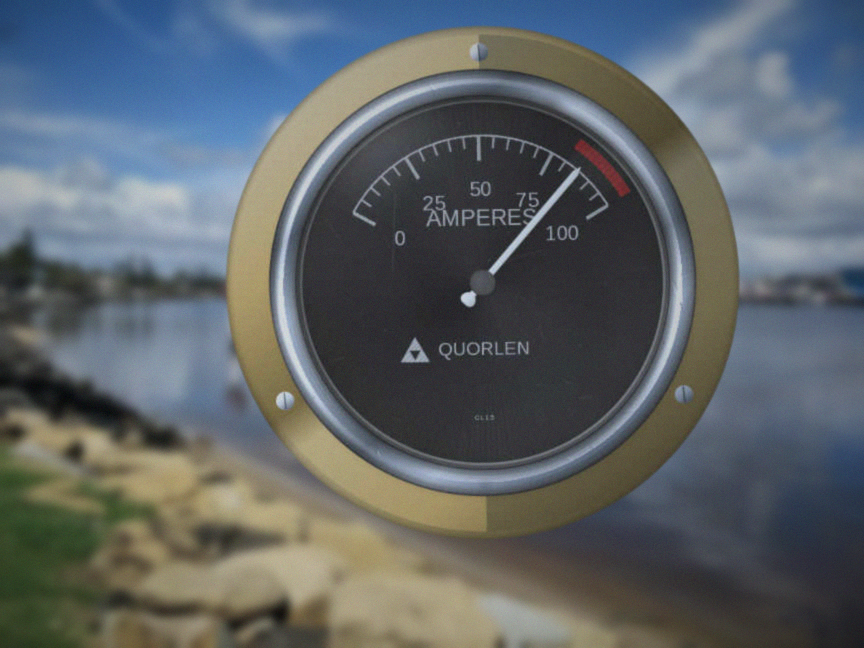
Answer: 85 A
